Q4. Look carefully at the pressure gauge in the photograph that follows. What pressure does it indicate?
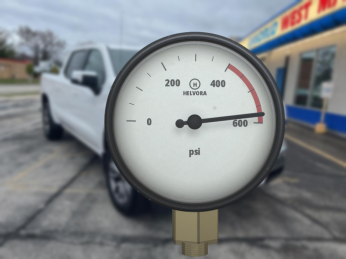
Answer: 575 psi
